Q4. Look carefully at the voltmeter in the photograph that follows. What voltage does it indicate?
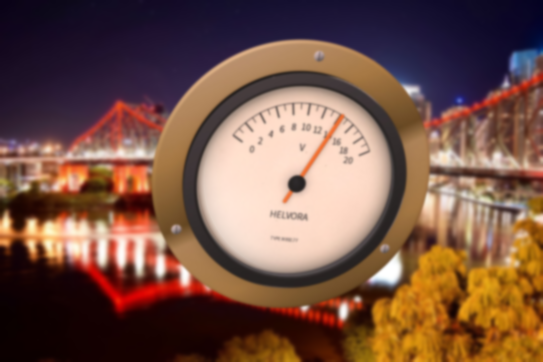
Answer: 14 V
